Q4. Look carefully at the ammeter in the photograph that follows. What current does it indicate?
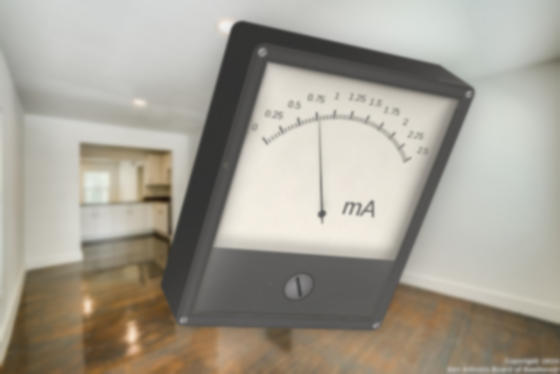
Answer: 0.75 mA
